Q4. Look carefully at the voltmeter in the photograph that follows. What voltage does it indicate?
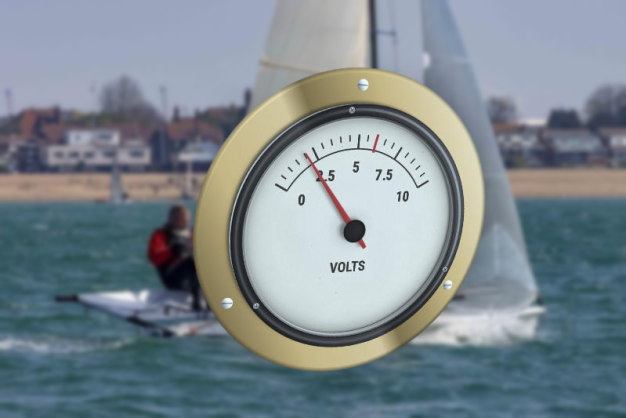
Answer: 2 V
